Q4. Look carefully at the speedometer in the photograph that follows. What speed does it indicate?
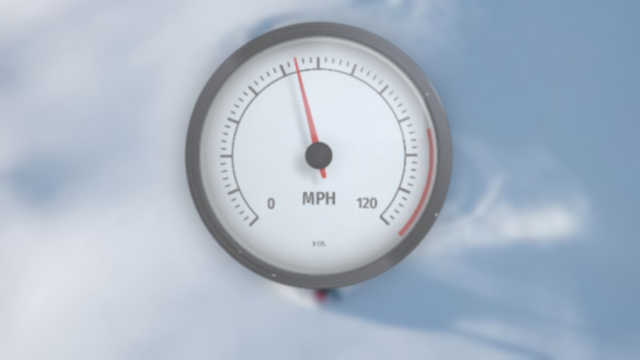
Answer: 54 mph
